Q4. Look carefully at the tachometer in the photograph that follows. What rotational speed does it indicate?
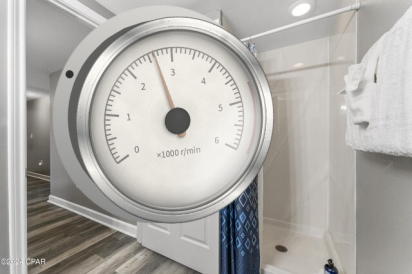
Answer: 2600 rpm
